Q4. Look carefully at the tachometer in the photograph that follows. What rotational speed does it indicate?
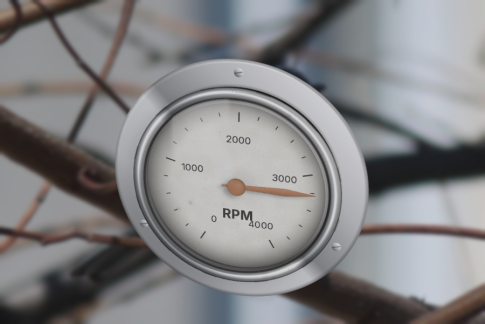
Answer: 3200 rpm
